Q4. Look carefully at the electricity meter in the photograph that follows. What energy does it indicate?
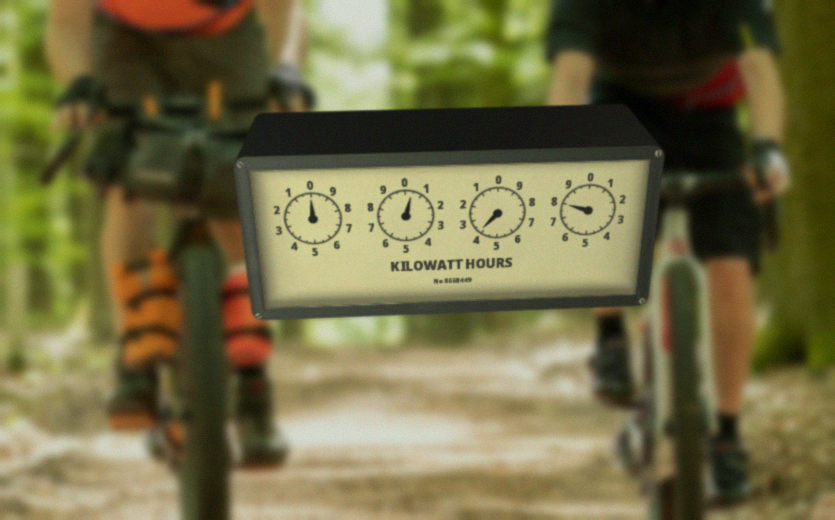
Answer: 38 kWh
